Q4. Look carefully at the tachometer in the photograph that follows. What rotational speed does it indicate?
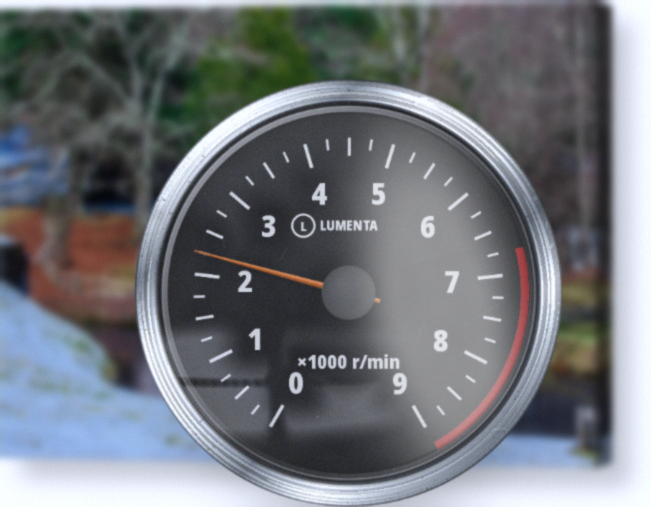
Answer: 2250 rpm
